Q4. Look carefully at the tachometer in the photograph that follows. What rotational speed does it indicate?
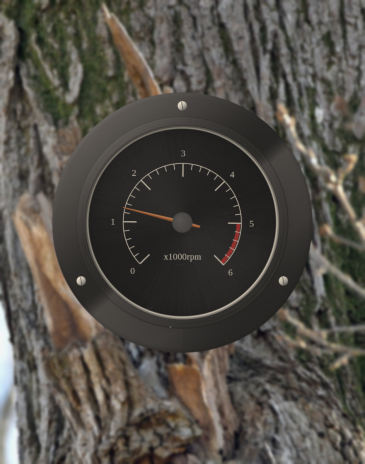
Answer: 1300 rpm
